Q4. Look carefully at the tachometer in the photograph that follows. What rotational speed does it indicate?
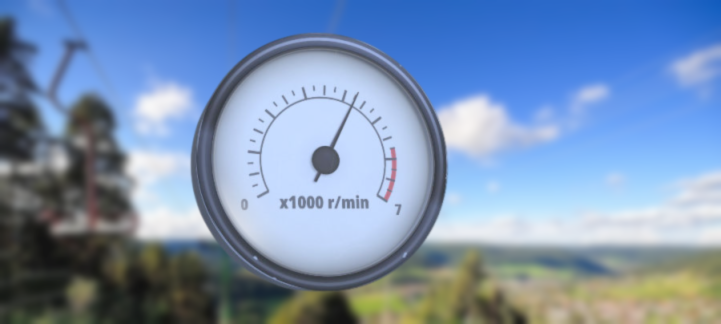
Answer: 4250 rpm
